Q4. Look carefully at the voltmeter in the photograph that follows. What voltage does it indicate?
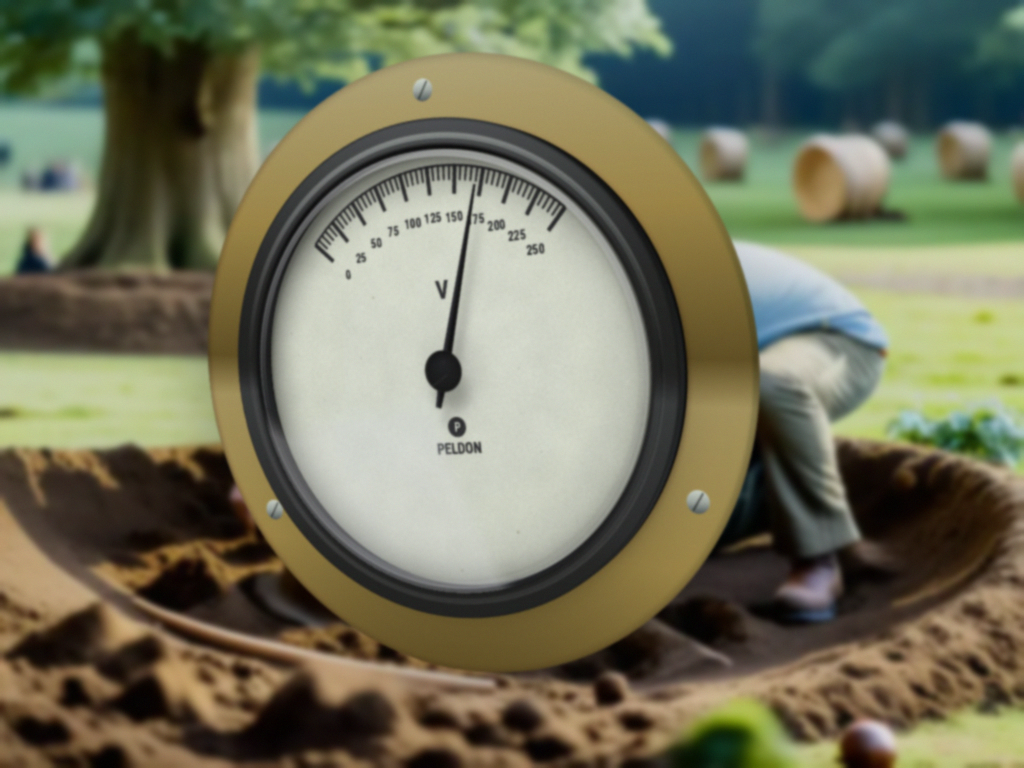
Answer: 175 V
